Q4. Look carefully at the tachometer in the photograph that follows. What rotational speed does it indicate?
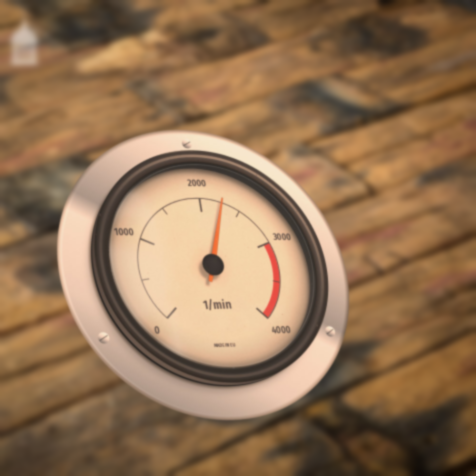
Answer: 2250 rpm
